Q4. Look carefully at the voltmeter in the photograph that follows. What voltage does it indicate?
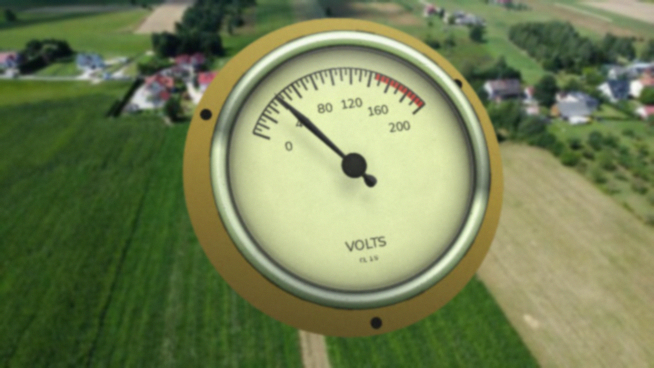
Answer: 40 V
